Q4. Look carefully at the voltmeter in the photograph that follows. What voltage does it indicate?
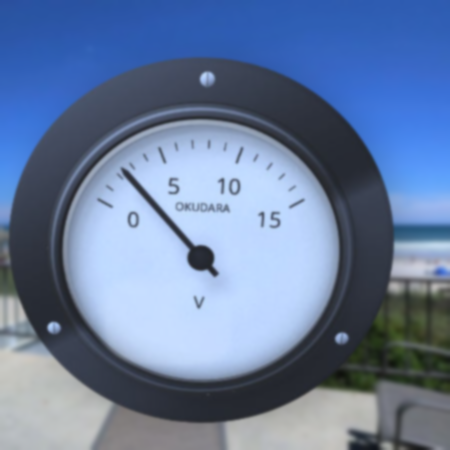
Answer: 2.5 V
